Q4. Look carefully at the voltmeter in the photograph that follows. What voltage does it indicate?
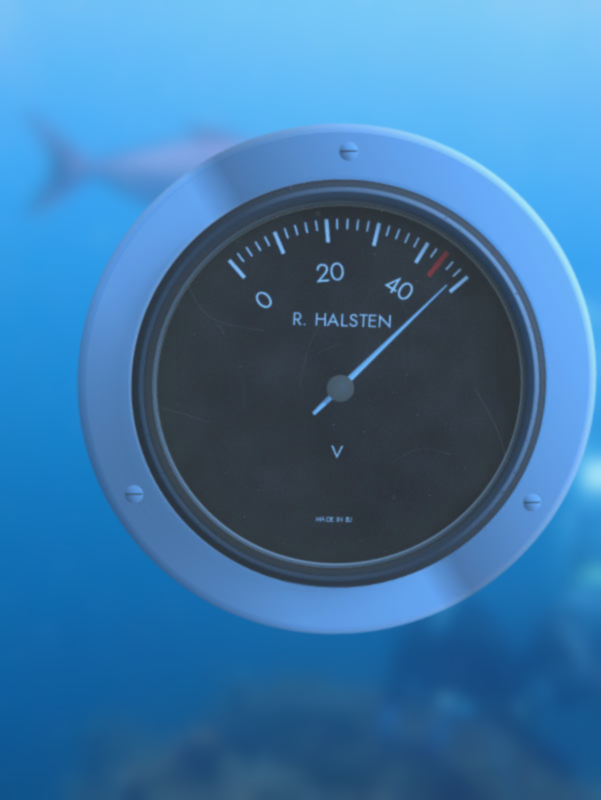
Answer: 48 V
